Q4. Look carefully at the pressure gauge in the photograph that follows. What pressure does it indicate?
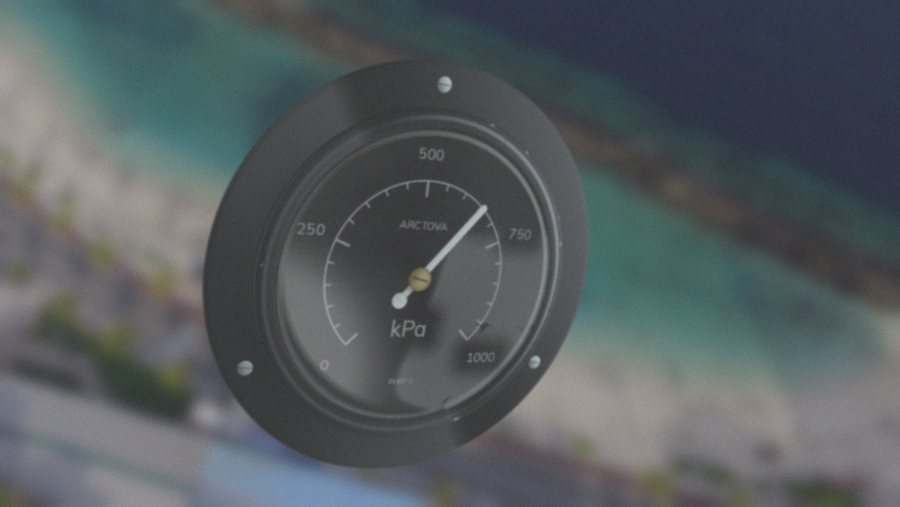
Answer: 650 kPa
